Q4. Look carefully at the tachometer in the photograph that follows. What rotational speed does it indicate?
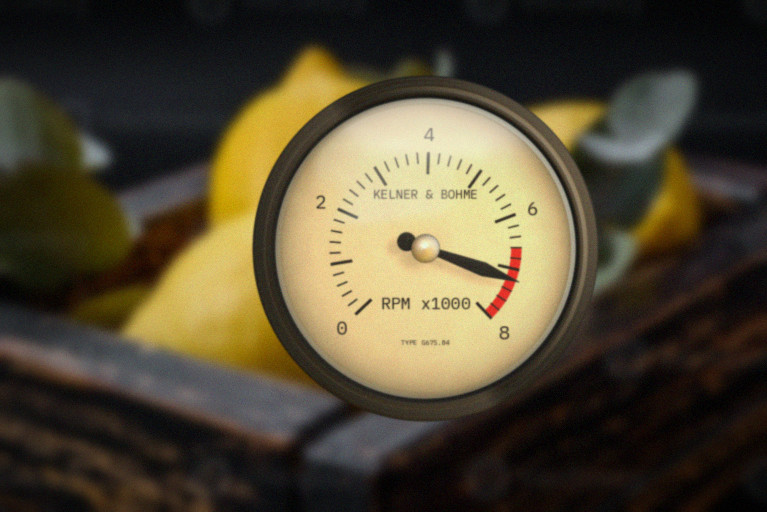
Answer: 7200 rpm
